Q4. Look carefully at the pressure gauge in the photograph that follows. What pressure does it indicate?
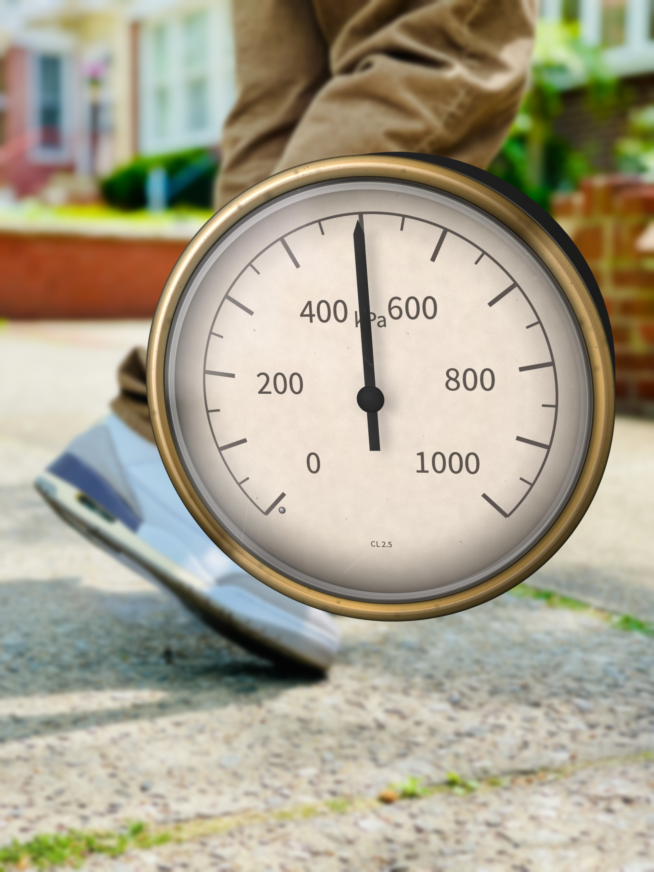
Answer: 500 kPa
